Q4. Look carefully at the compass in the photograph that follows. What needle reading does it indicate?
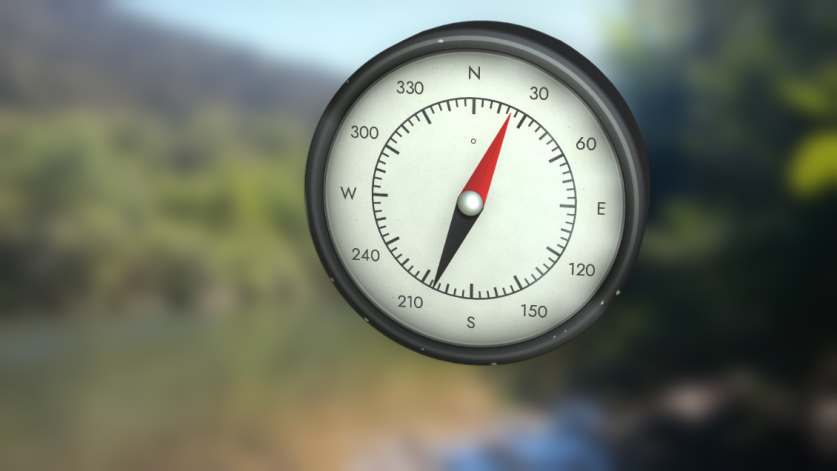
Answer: 22.5 °
